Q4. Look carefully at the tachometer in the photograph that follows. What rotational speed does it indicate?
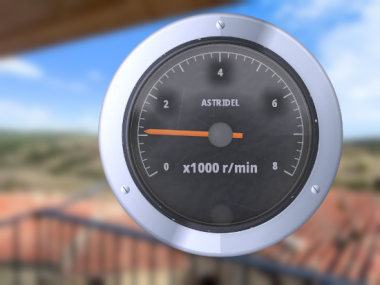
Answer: 1100 rpm
